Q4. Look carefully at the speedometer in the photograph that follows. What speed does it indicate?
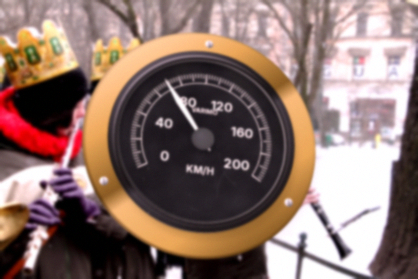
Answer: 70 km/h
